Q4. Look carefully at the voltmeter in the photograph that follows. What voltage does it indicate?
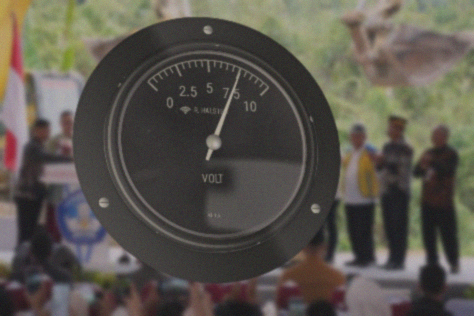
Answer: 7.5 V
